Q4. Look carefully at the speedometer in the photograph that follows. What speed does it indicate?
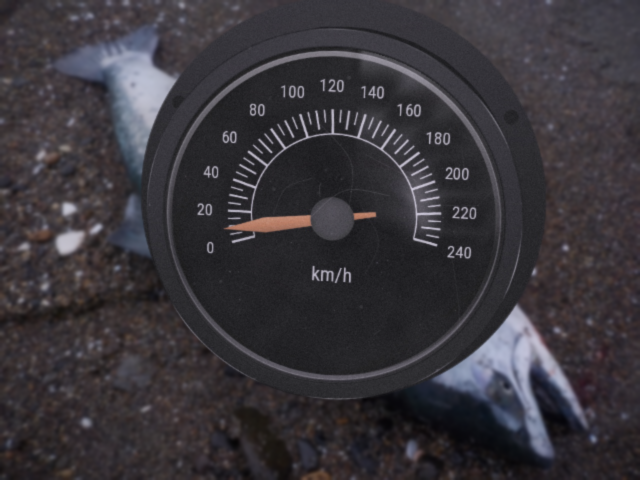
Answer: 10 km/h
